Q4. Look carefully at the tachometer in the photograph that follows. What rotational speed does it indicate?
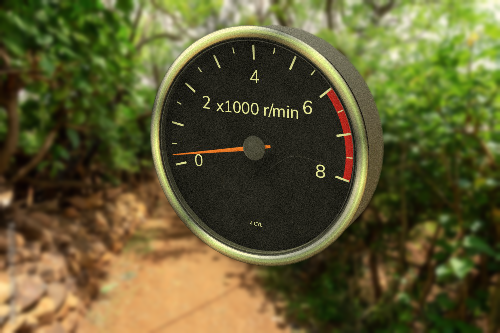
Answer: 250 rpm
